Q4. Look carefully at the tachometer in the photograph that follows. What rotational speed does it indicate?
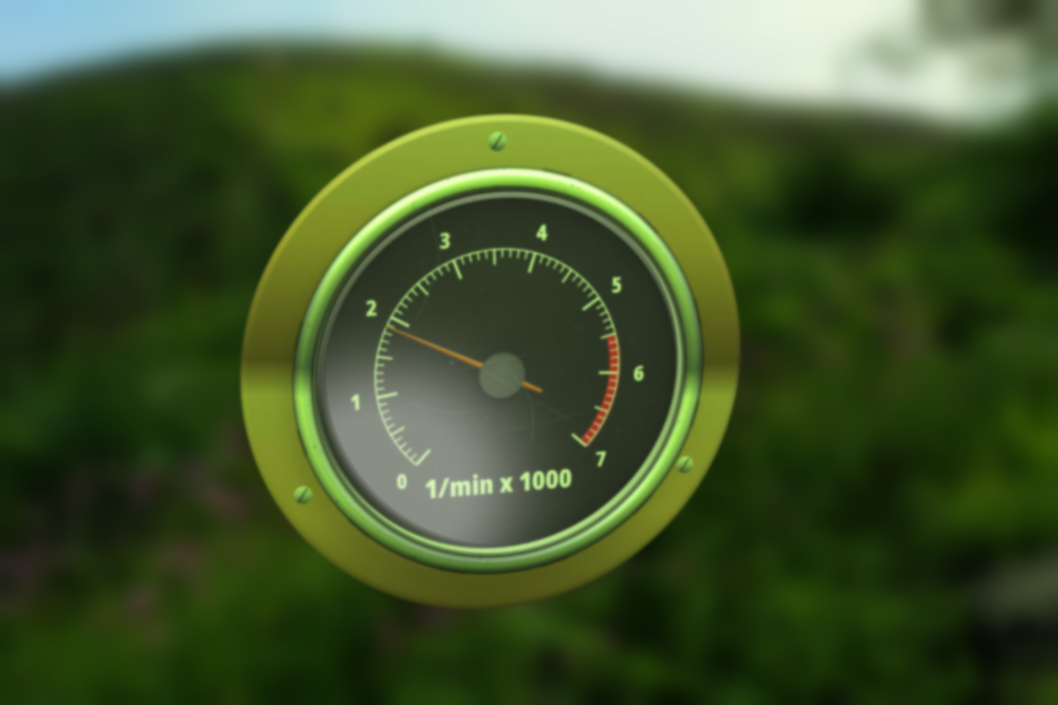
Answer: 1900 rpm
